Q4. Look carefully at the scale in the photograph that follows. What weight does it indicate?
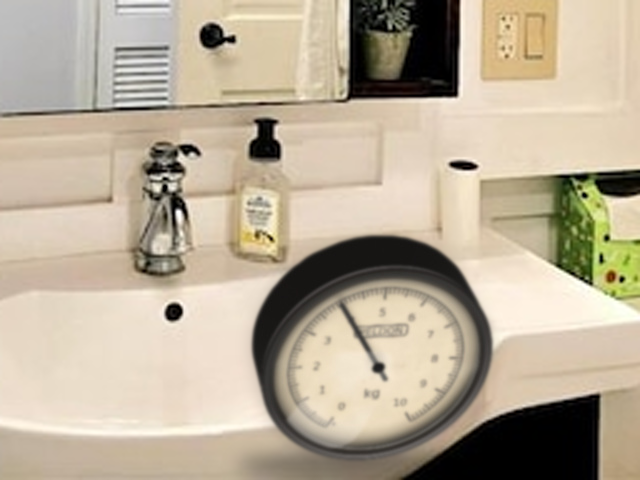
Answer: 4 kg
